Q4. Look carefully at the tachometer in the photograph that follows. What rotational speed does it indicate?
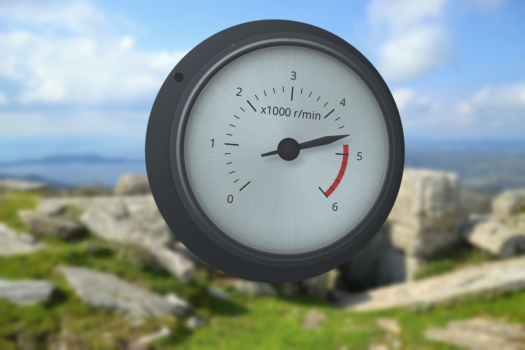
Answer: 4600 rpm
